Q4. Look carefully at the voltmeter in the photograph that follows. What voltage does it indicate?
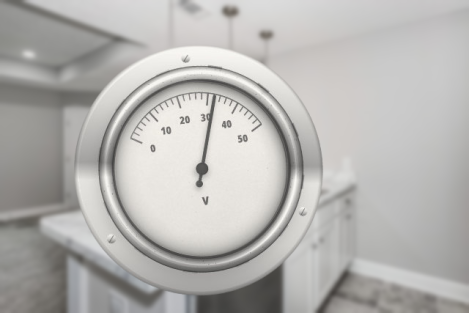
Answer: 32 V
